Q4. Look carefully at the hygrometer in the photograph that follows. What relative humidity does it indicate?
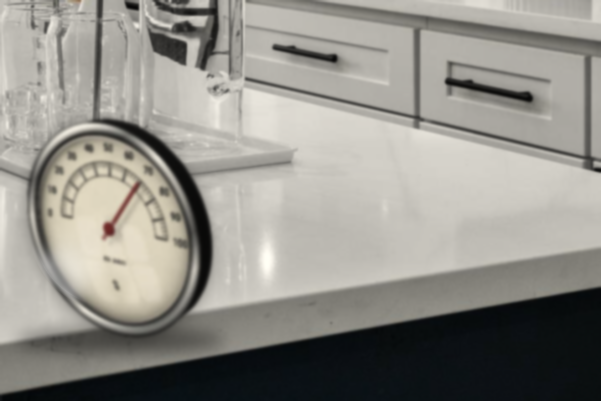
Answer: 70 %
